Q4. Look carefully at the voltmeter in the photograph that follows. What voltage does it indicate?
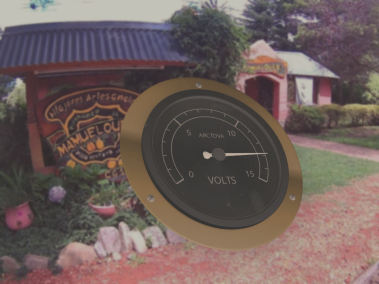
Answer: 13 V
